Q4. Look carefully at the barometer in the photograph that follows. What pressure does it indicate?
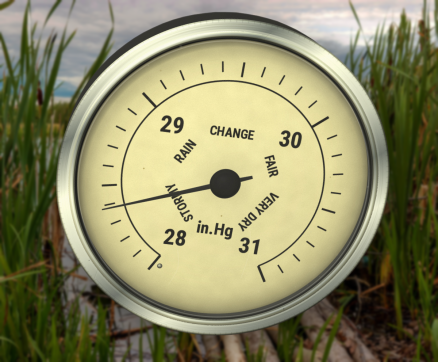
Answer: 28.4 inHg
